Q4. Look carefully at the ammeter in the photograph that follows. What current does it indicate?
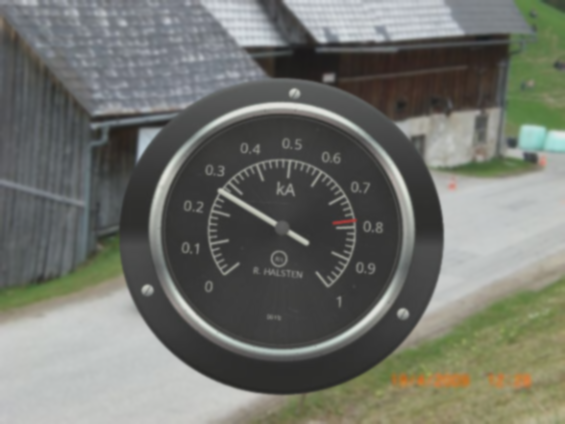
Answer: 0.26 kA
